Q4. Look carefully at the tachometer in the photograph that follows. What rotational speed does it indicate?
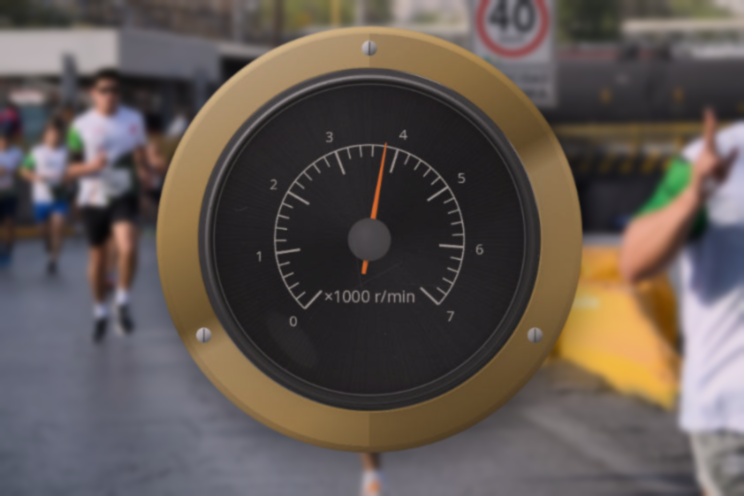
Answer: 3800 rpm
